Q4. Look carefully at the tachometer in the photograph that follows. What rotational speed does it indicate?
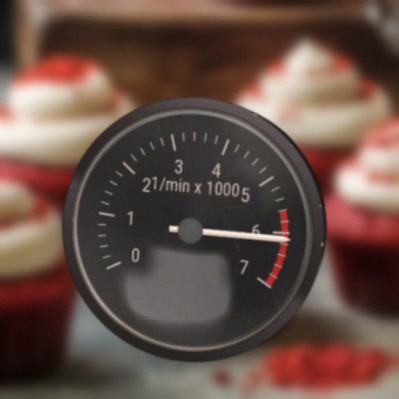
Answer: 6100 rpm
